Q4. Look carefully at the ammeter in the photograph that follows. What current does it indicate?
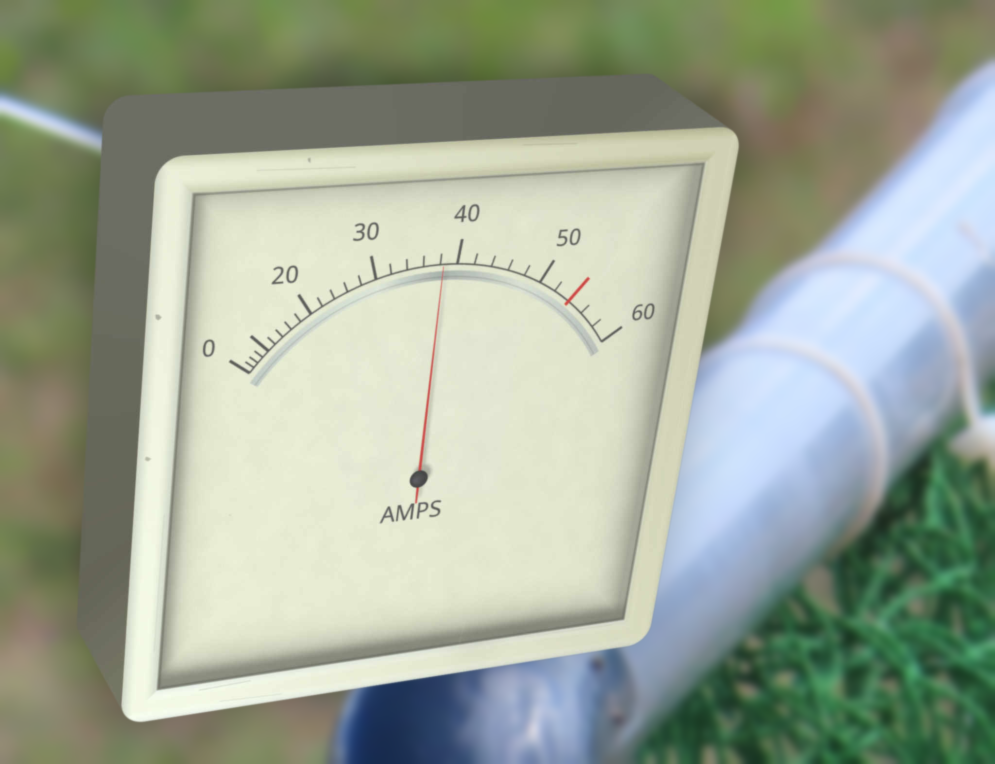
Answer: 38 A
